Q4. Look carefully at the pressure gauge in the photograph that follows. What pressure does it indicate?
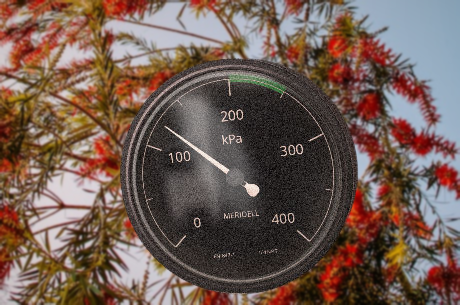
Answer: 125 kPa
